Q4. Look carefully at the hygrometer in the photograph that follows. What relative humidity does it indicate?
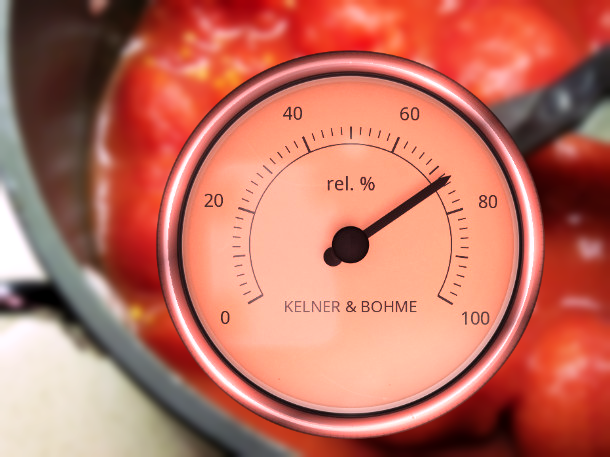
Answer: 73 %
